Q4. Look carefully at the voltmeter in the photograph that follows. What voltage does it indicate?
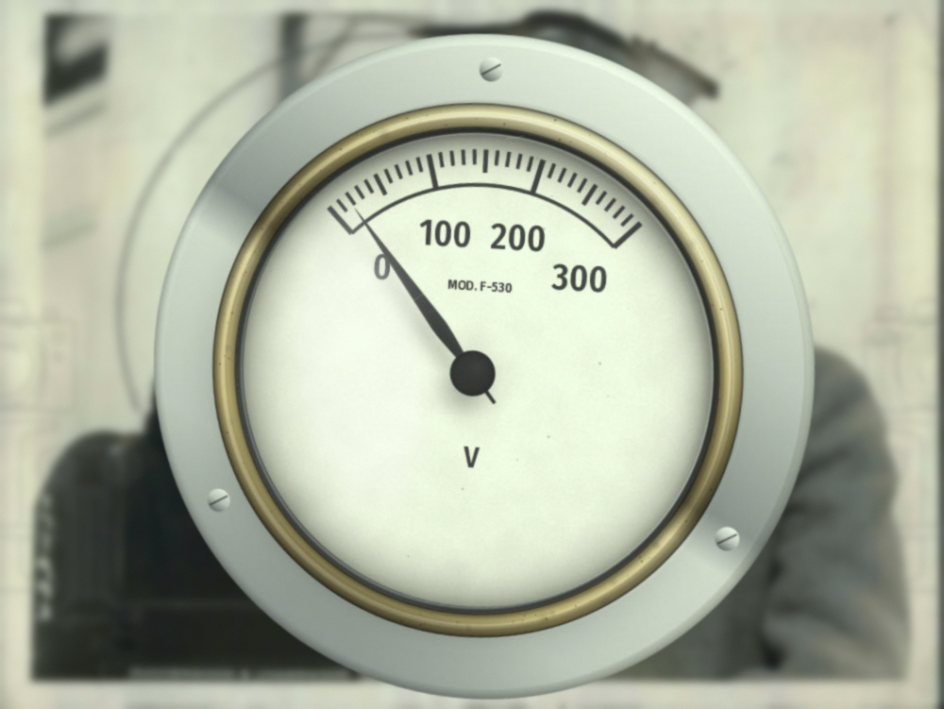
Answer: 20 V
